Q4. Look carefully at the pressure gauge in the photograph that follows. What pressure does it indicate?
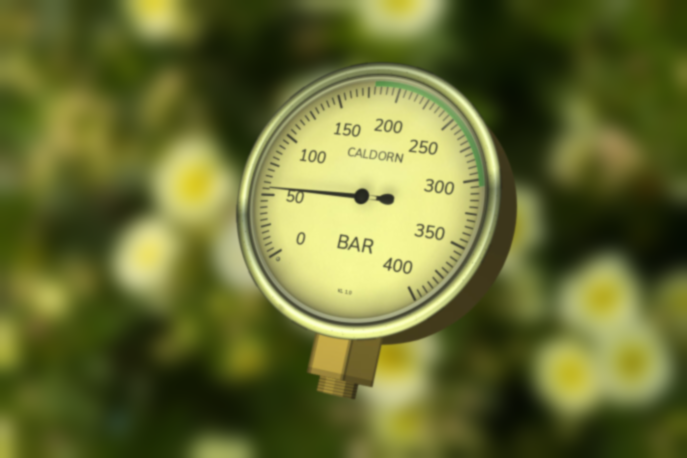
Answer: 55 bar
